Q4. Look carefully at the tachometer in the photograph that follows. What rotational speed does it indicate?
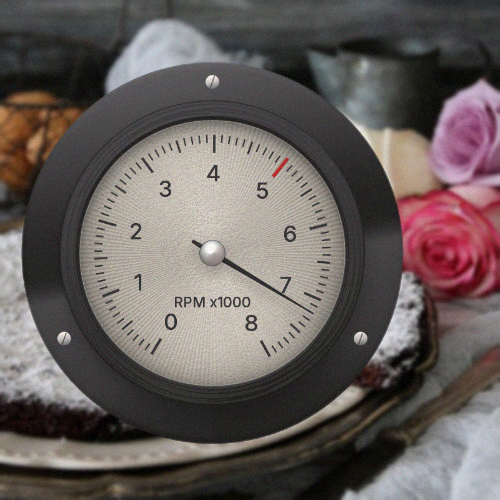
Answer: 7200 rpm
